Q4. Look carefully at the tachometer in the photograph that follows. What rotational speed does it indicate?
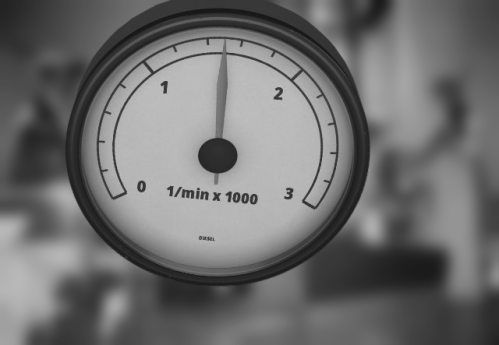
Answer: 1500 rpm
